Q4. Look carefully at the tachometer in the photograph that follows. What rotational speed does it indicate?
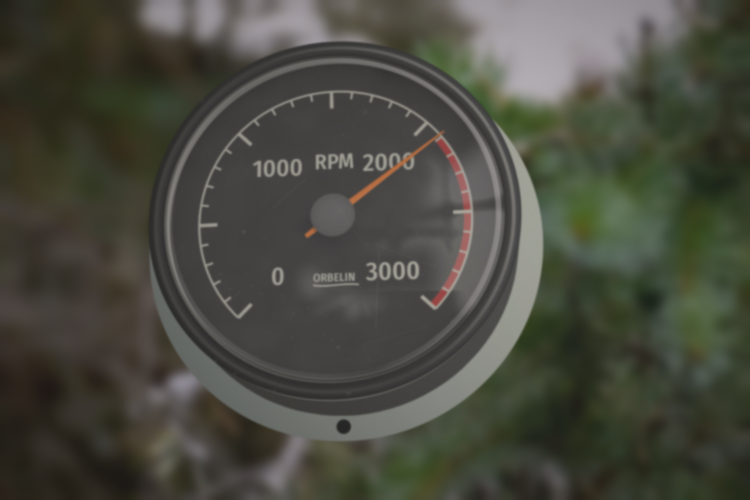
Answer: 2100 rpm
